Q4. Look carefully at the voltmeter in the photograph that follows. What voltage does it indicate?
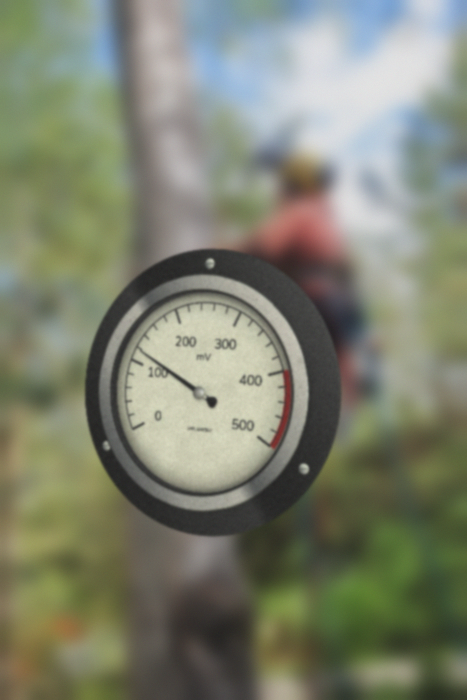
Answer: 120 mV
